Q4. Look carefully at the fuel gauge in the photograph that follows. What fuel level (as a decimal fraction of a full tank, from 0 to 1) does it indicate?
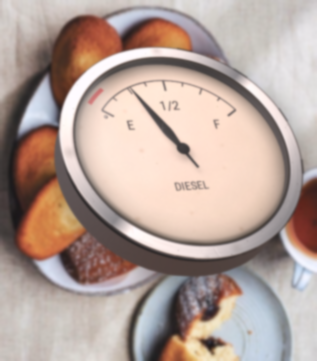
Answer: 0.25
